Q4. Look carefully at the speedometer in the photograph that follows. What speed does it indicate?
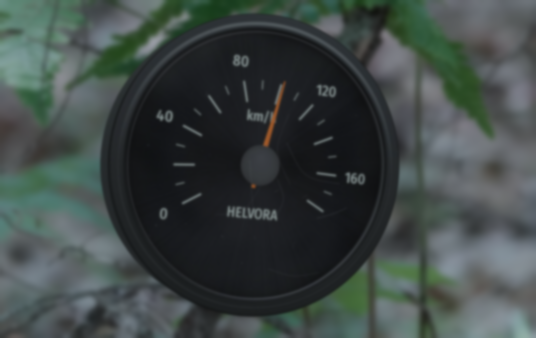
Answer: 100 km/h
